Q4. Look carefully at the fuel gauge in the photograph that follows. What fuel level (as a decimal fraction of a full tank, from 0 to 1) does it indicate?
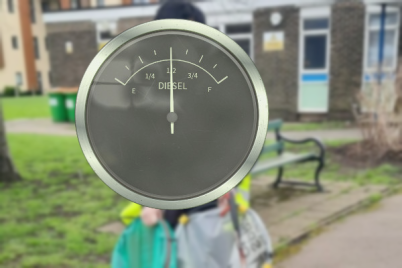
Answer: 0.5
